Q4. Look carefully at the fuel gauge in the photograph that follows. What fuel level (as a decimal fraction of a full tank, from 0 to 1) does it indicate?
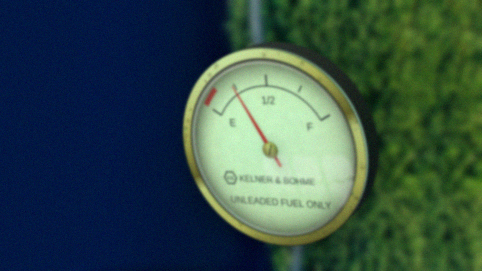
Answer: 0.25
